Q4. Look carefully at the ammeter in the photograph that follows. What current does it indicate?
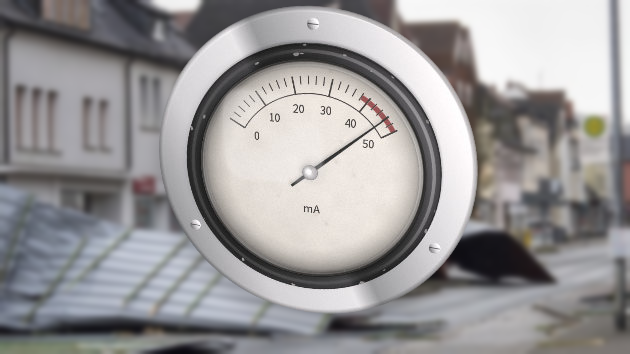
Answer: 46 mA
